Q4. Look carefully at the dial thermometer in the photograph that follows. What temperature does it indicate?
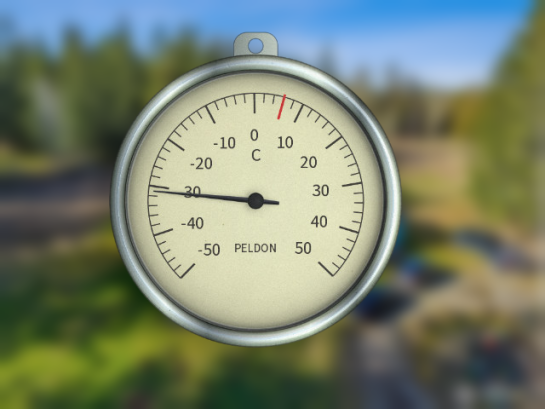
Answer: -31 °C
